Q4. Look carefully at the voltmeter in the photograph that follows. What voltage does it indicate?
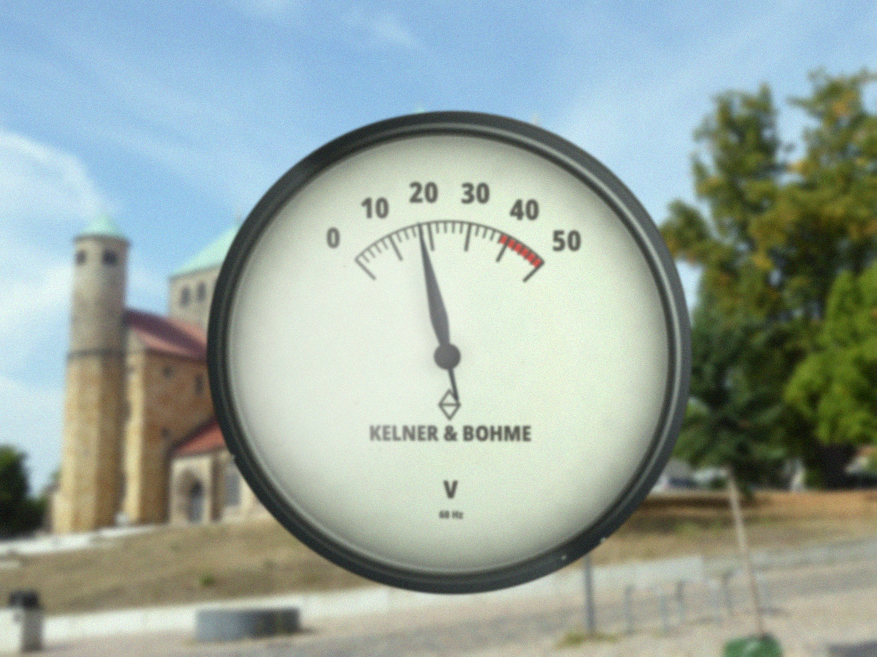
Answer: 18 V
